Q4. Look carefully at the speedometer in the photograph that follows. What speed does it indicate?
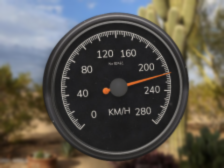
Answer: 220 km/h
